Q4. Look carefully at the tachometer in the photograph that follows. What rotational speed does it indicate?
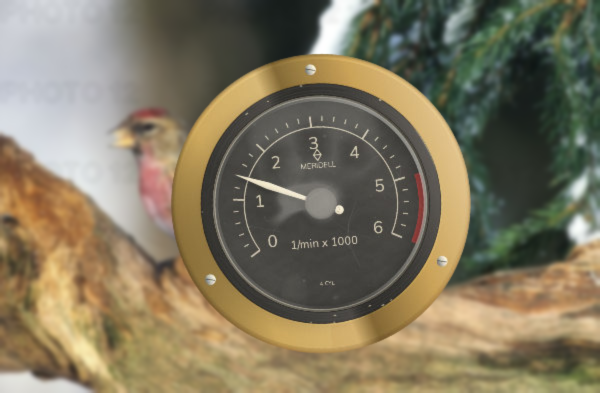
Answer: 1400 rpm
